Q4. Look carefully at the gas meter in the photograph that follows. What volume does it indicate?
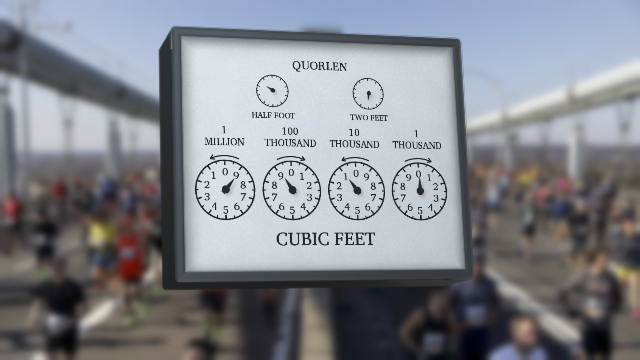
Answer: 891000 ft³
